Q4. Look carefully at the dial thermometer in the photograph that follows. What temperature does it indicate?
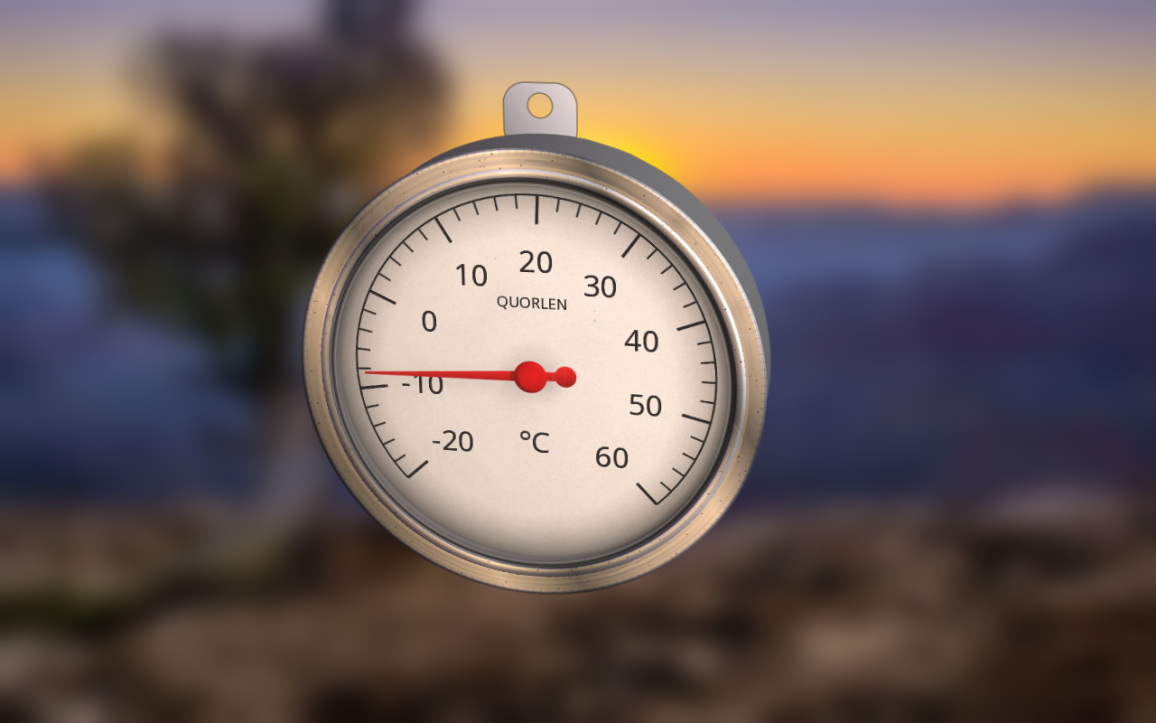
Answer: -8 °C
